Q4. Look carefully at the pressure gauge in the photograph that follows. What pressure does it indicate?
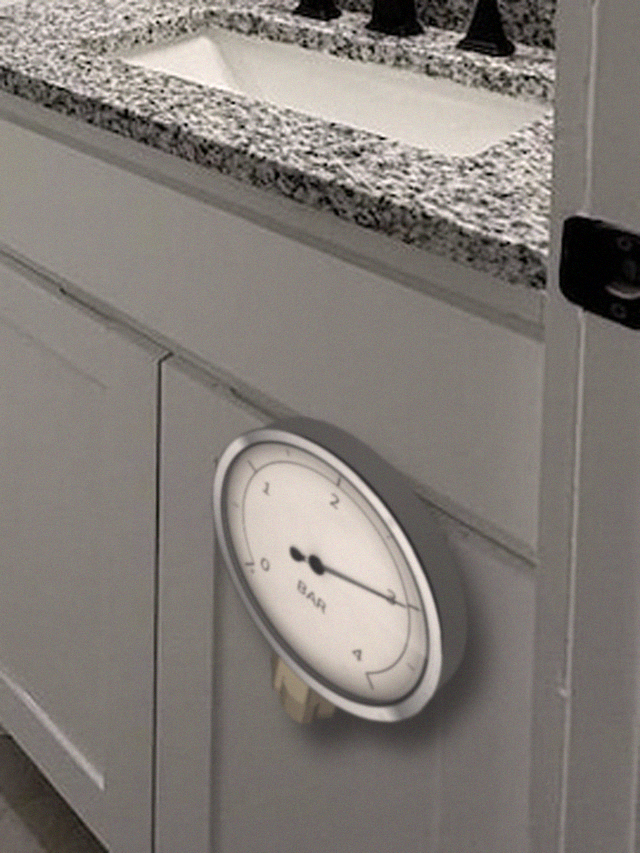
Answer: 3 bar
